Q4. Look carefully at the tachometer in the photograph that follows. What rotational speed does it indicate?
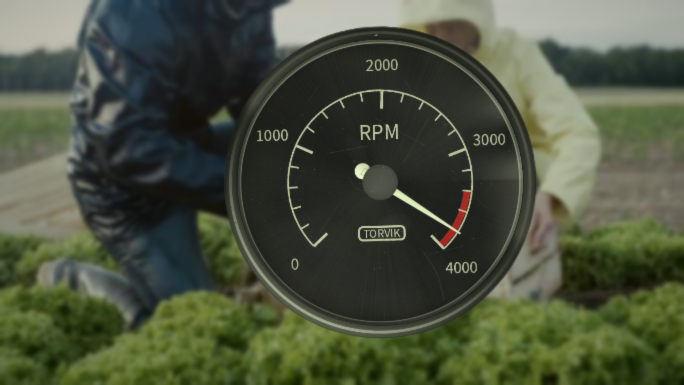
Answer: 3800 rpm
